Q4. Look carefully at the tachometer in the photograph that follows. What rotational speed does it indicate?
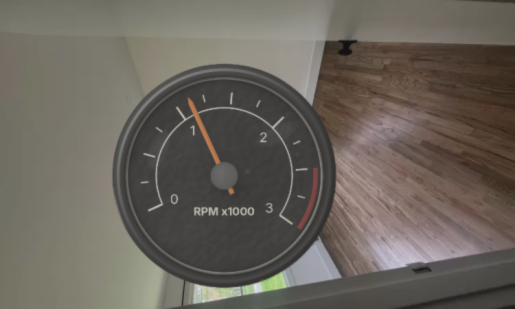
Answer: 1125 rpm
